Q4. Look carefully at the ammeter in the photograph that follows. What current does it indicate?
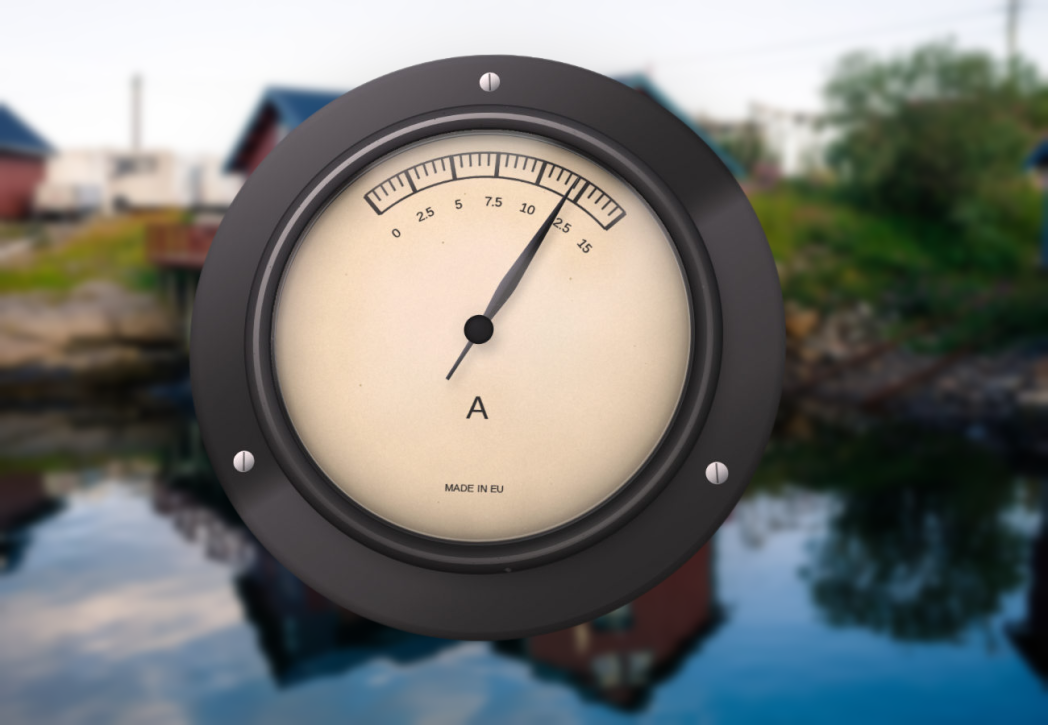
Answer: 12 A
